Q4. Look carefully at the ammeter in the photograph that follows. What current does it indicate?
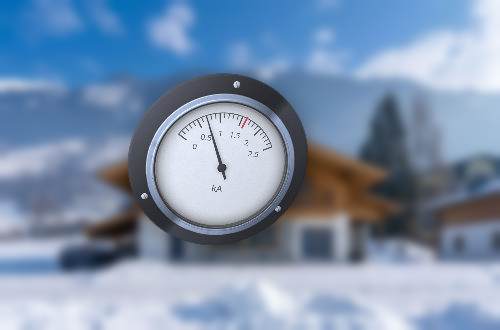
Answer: 0.7 kA
